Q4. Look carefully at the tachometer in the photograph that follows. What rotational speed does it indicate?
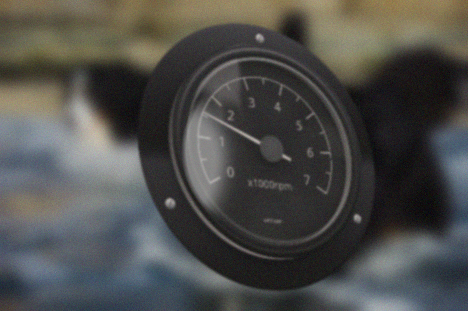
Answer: 1500 rpm
